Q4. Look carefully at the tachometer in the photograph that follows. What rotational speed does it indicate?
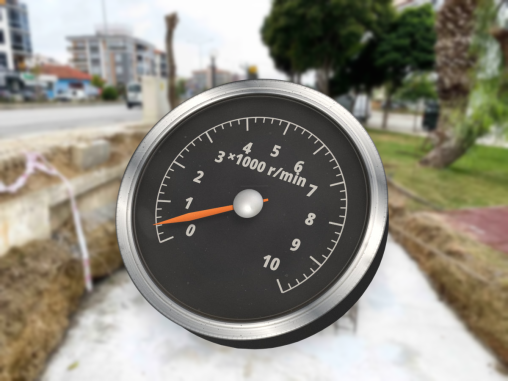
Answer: 400 rpm
